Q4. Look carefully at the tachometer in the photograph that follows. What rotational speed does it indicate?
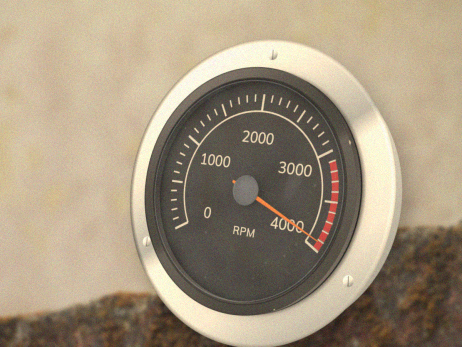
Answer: 3900 rpm
